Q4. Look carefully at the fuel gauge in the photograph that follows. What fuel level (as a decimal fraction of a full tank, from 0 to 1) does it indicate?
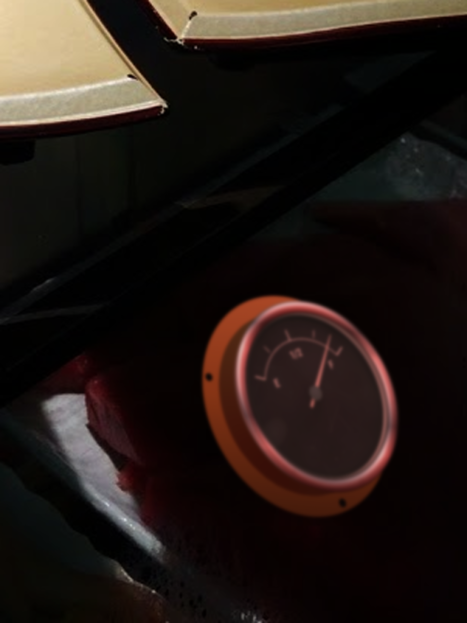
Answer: 0.875
